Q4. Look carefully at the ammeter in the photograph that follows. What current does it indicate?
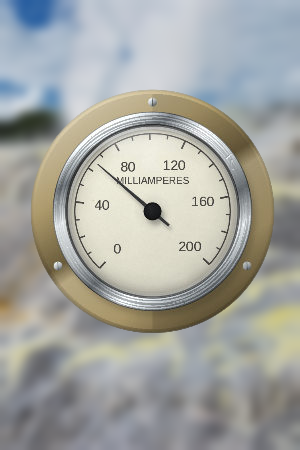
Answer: 65 mA
